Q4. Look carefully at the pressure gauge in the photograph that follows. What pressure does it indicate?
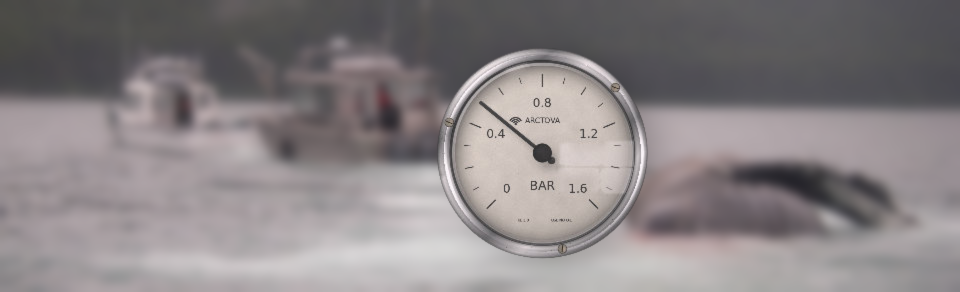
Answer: 0.5 bar
